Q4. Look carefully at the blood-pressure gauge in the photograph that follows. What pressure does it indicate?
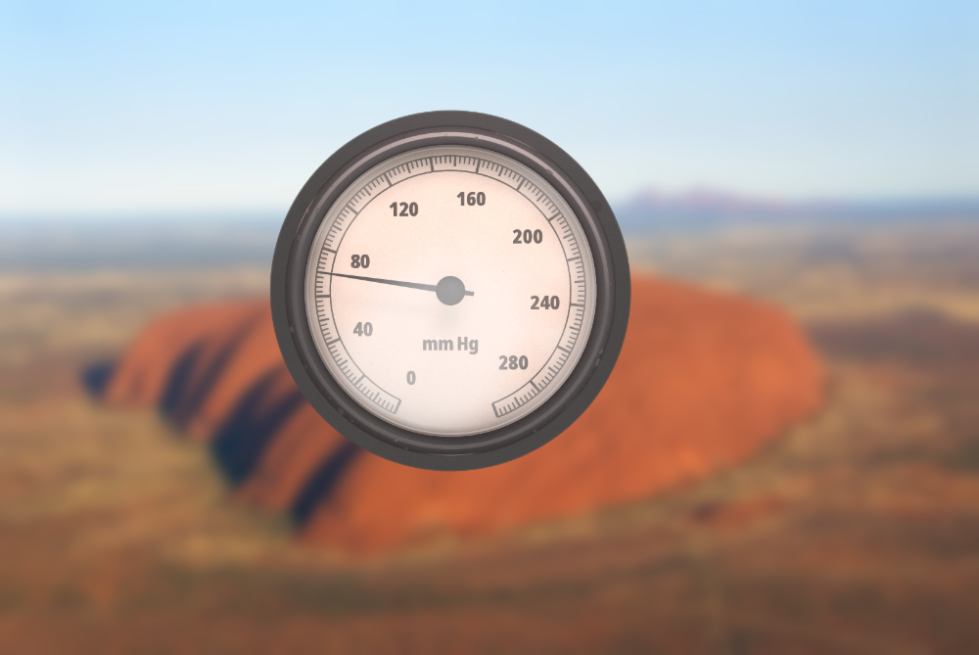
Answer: 70 mmHg
